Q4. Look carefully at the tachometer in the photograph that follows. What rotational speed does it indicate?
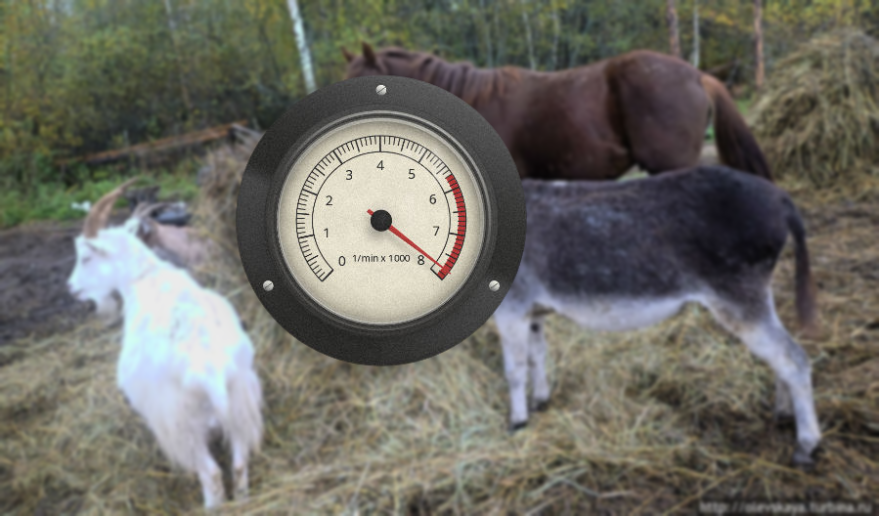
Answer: 7800 rpm
